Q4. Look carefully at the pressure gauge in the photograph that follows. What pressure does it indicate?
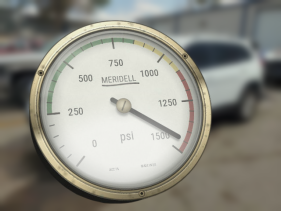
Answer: 1450 psi
